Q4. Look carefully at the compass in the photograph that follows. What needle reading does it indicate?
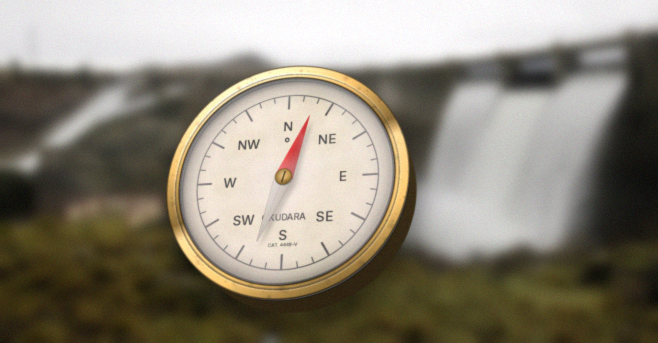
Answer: 20 °
